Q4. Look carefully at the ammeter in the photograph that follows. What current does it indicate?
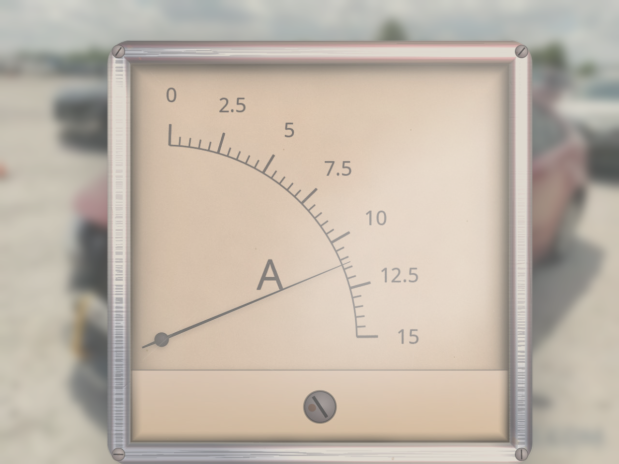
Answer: 11.25 A
